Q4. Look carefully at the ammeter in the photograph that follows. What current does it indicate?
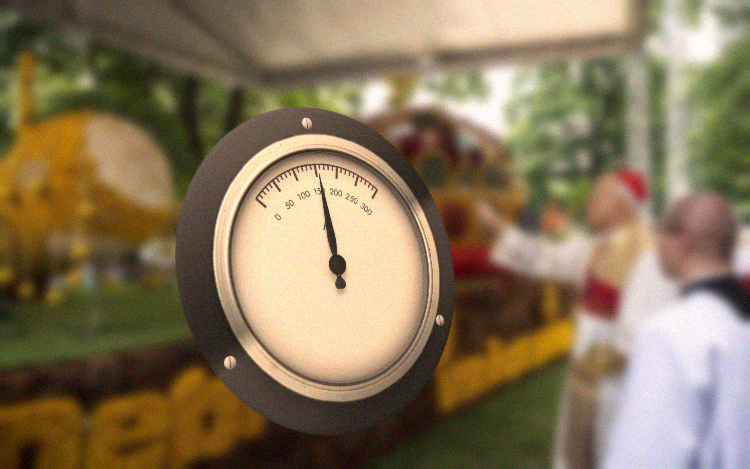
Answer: 150 A
